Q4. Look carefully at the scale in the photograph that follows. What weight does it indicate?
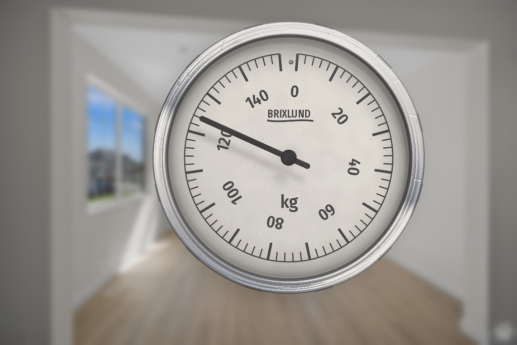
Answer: 124 kg
